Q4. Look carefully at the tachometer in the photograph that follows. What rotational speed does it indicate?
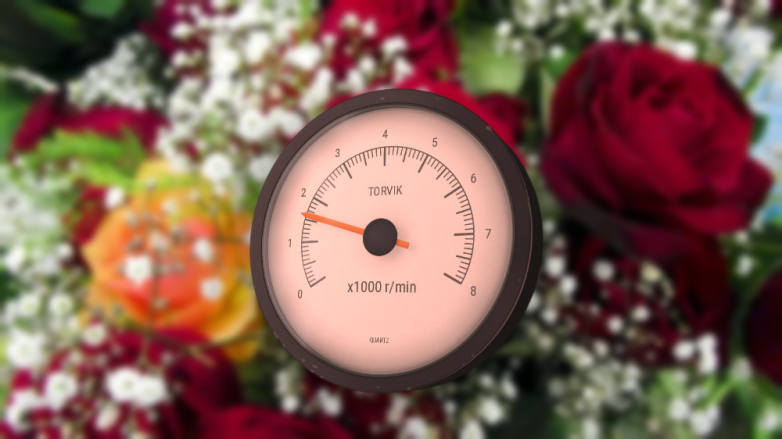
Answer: 1600 rpm
